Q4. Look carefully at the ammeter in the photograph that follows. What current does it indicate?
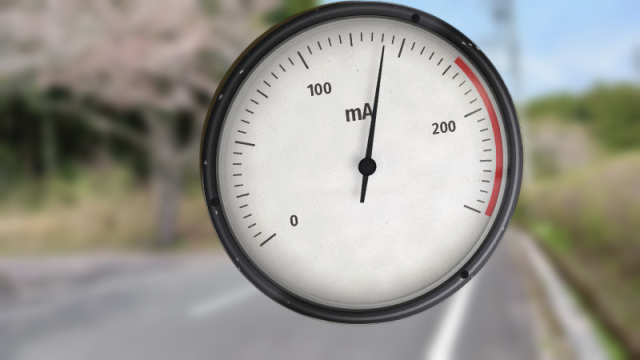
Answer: 140 mA
